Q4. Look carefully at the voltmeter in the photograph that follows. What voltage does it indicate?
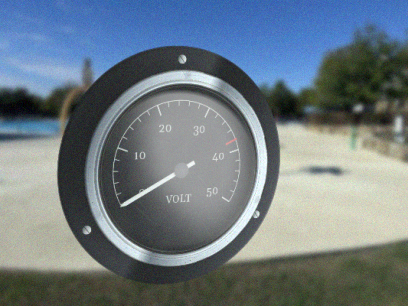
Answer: 0 V
